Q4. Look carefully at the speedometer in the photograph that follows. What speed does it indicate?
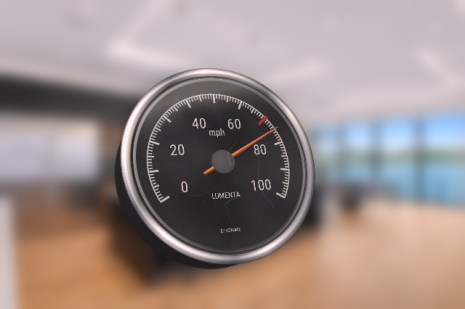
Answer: 75 mph
